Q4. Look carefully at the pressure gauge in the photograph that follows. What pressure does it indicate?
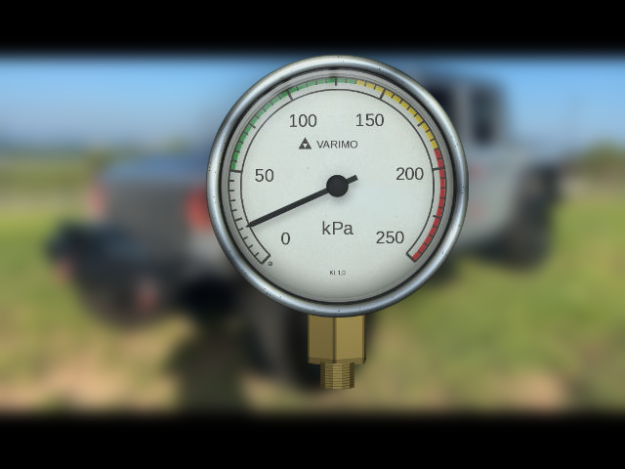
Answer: 20 kPa
